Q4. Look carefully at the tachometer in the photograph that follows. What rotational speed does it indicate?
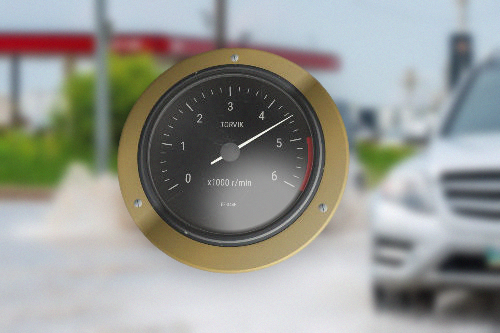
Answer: 4500 rpm
